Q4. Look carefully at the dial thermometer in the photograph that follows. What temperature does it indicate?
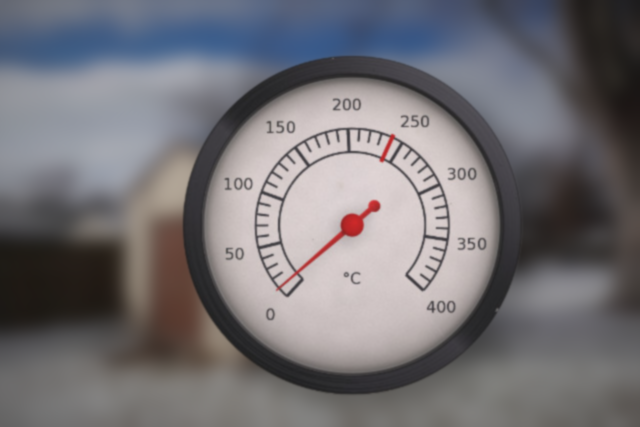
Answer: 10 °C
